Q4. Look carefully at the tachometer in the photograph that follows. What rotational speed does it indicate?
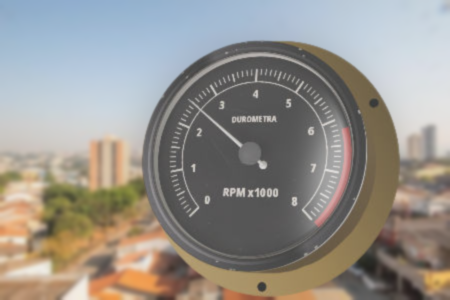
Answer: 2500 rpm
